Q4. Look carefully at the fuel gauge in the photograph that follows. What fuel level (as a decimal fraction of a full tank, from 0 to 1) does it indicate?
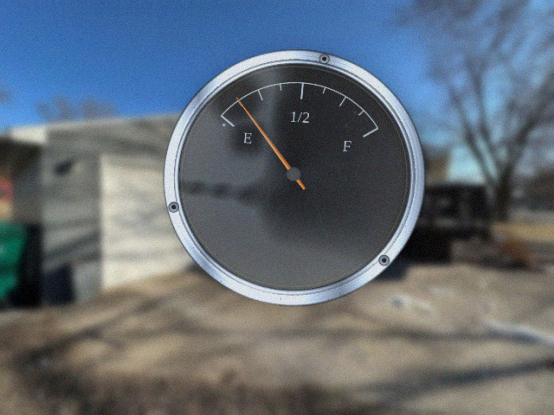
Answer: 0.125
